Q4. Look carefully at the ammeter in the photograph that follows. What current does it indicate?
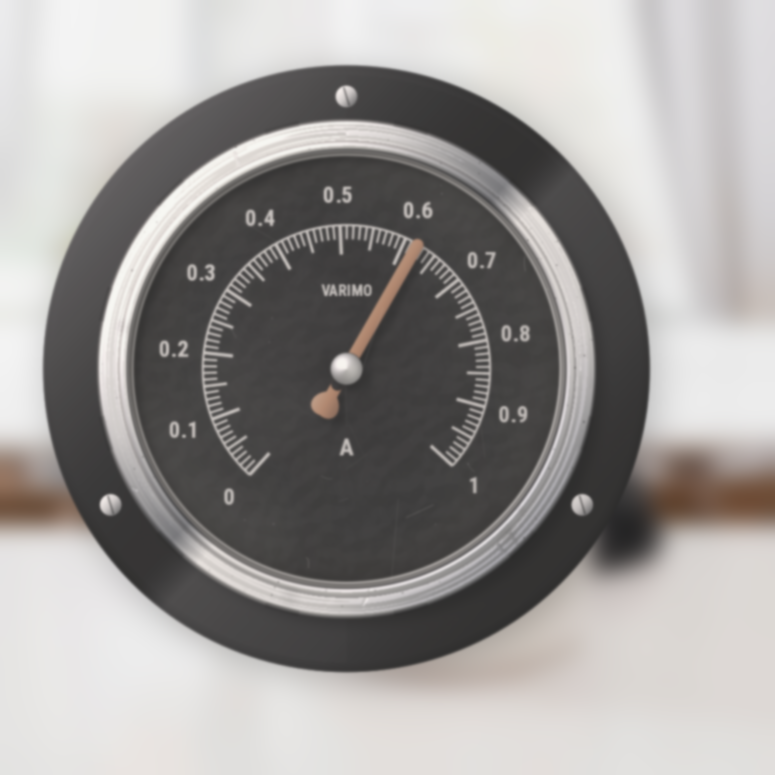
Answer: 0.62 A
